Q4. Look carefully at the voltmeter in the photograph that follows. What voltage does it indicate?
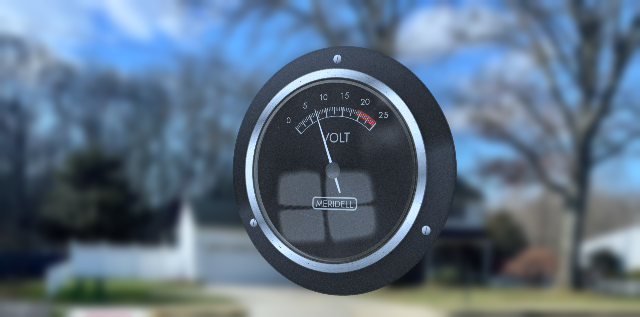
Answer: 7.5 V
